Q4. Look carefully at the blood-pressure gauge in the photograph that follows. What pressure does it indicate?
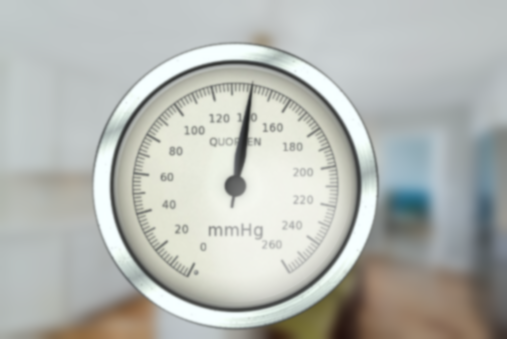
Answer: 140 mmHg
